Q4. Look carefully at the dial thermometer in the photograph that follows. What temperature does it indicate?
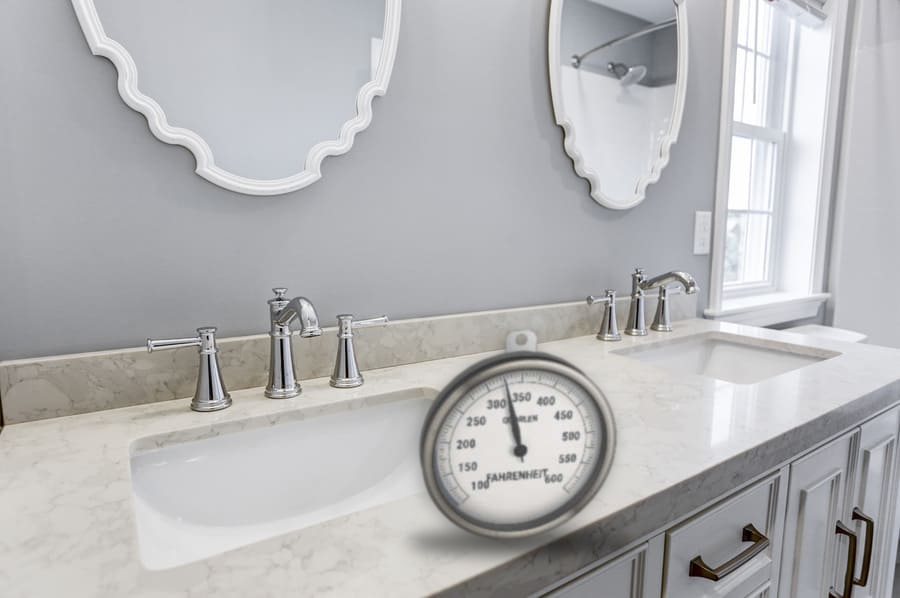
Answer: 325 °F
